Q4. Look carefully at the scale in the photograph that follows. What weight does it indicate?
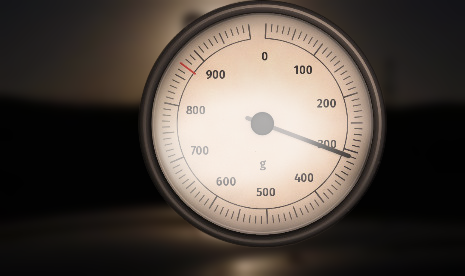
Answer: 310 g
